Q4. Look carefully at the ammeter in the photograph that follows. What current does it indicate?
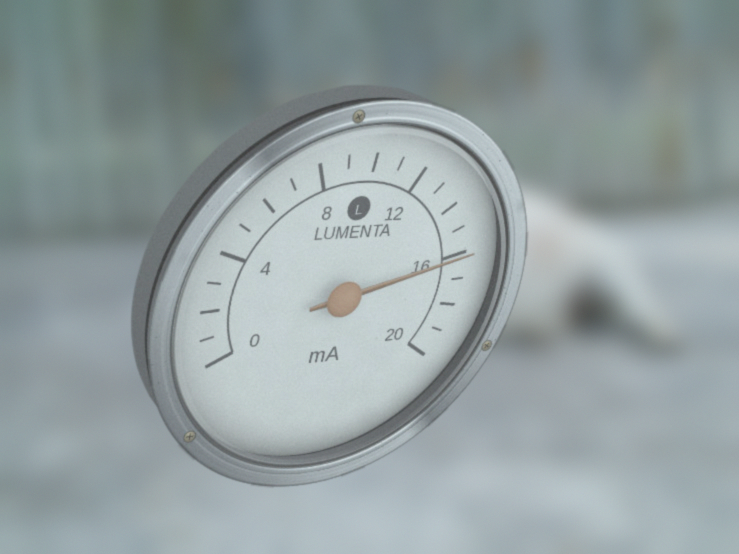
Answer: 16 mA
